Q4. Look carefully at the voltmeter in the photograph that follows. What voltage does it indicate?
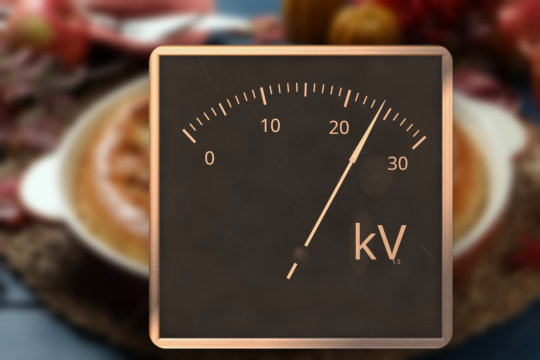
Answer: 24 kV
